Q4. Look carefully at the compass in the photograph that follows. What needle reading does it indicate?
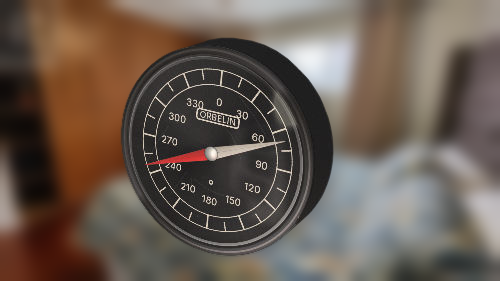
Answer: 247.5 °
